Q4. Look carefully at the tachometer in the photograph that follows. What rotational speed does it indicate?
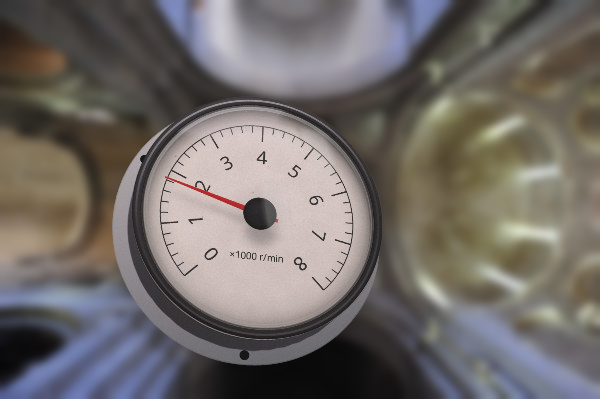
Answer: 1800 rpm
